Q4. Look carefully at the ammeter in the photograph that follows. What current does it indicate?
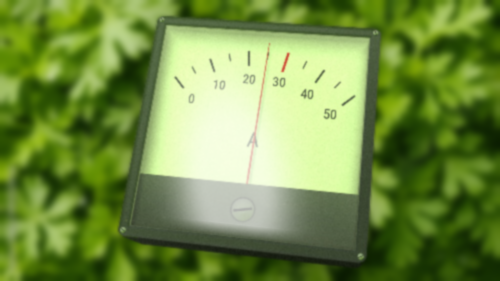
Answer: 25 A
